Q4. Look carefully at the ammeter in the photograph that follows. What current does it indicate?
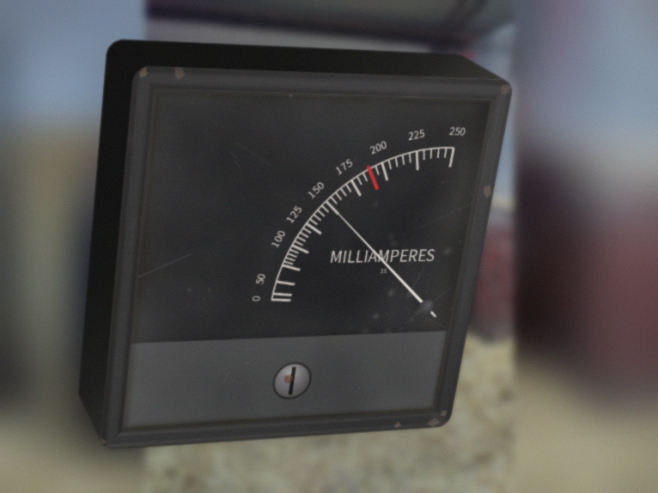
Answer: 150 mA
